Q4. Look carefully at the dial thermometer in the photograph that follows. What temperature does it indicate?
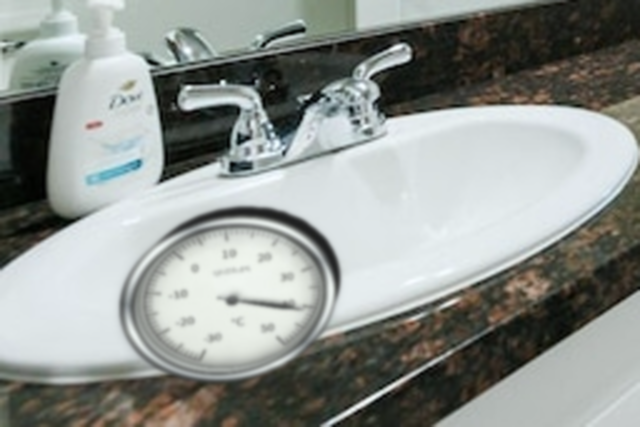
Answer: 40 °C
